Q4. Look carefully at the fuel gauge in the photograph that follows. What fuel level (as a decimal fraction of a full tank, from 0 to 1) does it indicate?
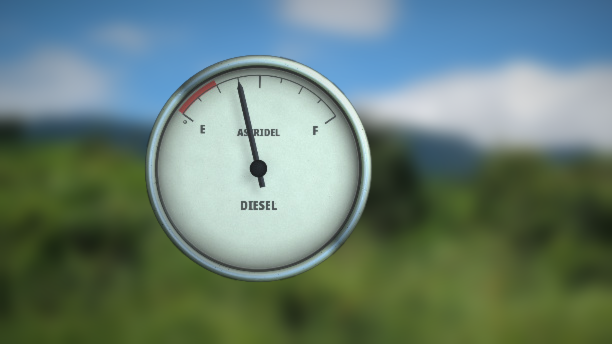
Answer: 0.375
